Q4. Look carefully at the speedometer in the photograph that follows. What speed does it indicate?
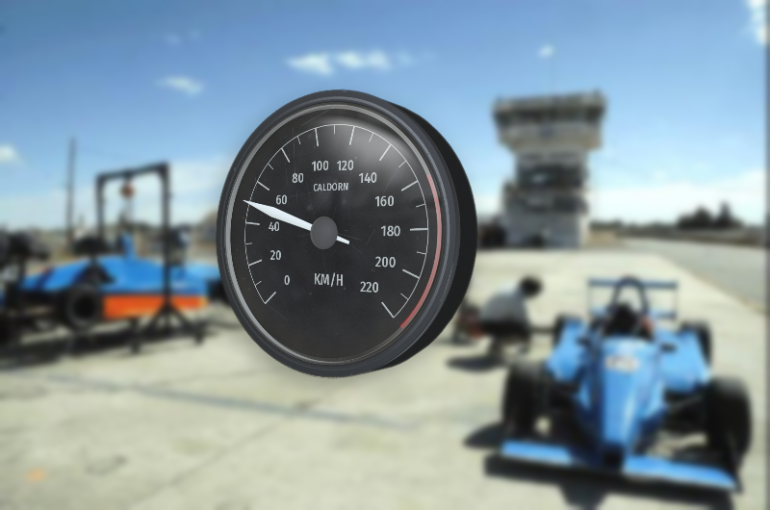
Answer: 50 km/h
